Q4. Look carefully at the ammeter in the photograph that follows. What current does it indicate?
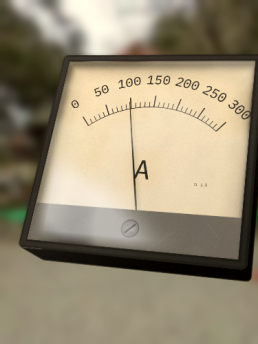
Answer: 100 A
